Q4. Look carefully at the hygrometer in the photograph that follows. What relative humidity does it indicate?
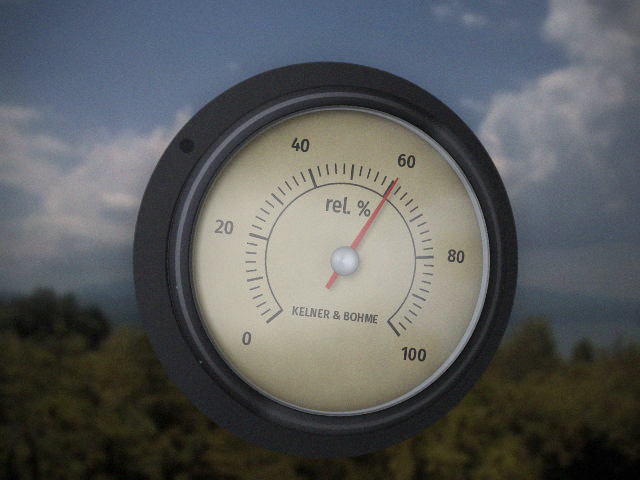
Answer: 60 %
